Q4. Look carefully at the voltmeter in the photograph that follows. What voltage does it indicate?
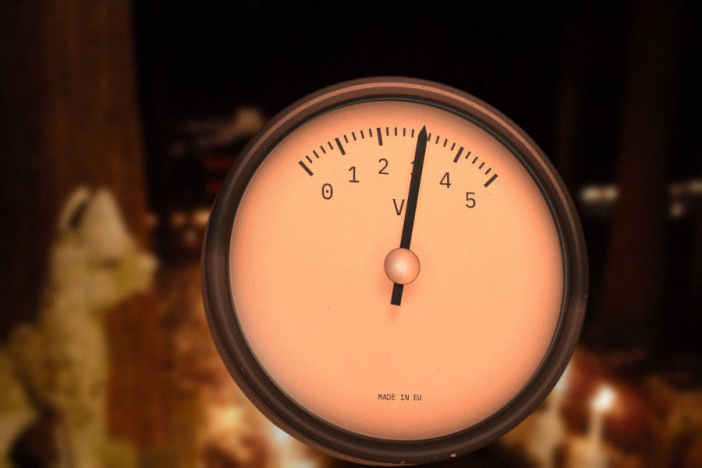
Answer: 3 V
